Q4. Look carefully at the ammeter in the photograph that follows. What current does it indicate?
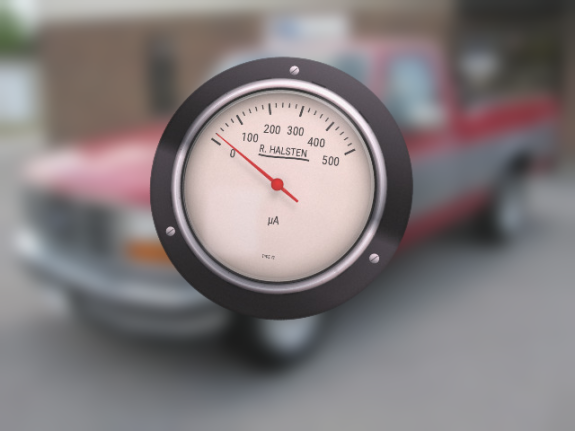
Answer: 20 µA
